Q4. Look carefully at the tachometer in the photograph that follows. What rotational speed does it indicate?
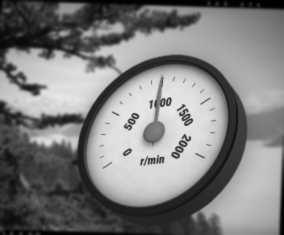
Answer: 1000 rpm
